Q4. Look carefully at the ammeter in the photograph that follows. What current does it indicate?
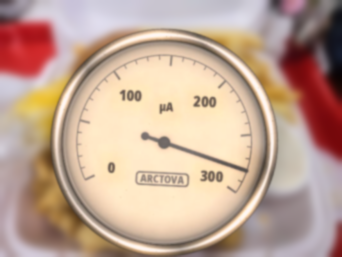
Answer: 280 µA
